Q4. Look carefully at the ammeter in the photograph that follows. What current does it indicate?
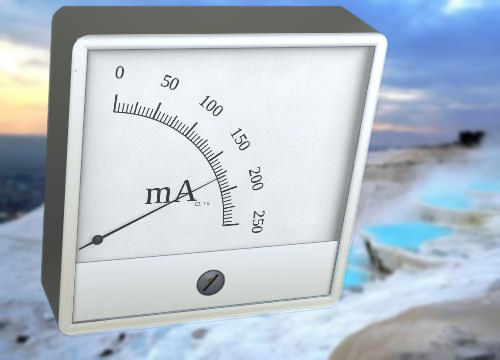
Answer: 175 mA
